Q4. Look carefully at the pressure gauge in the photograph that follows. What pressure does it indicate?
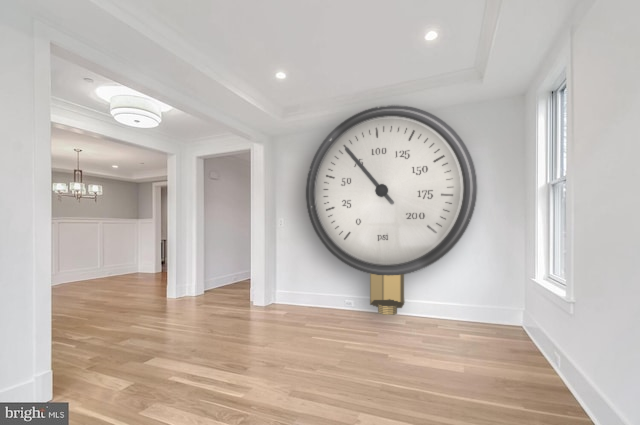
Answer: 75 psi
